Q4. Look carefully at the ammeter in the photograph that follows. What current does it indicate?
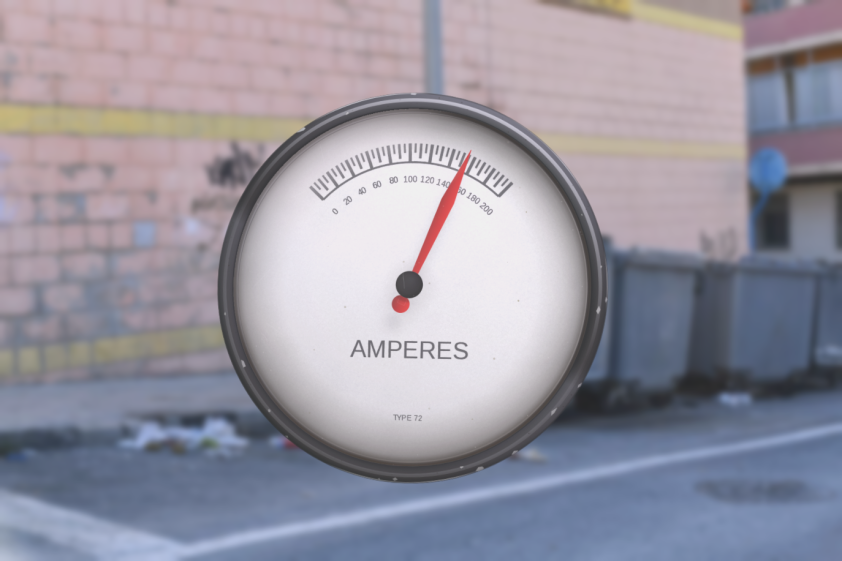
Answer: 155 A
